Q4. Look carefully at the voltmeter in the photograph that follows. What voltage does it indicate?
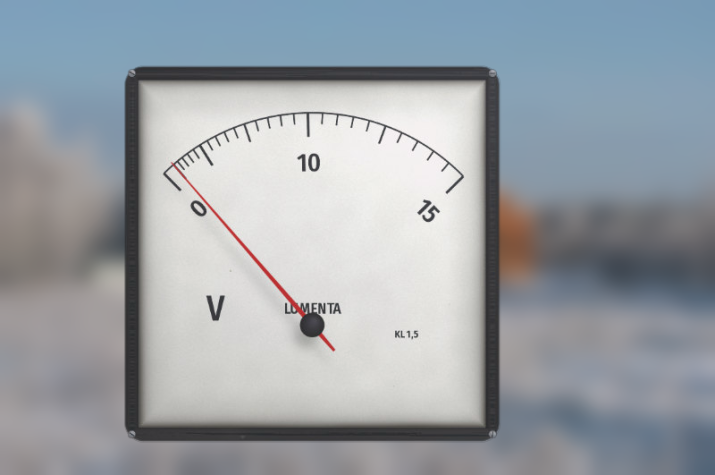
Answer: 2.5 V
